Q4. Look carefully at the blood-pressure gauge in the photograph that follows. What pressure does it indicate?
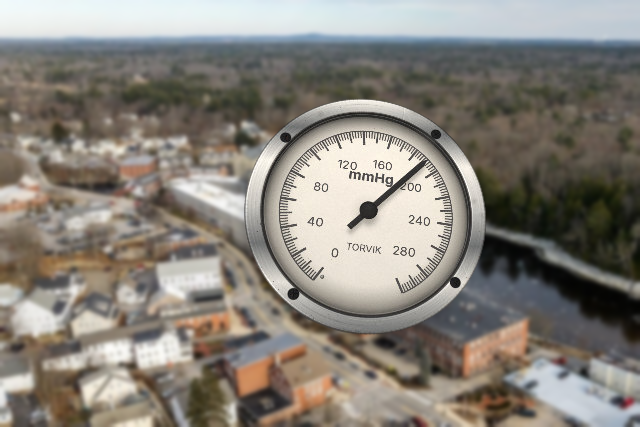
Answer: 190 mmHg
